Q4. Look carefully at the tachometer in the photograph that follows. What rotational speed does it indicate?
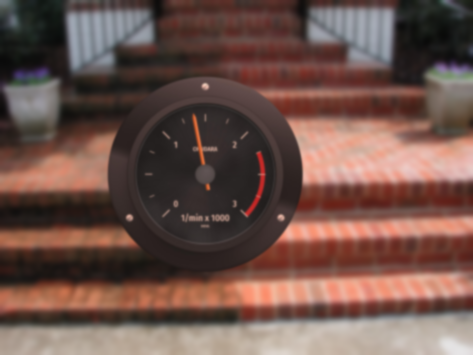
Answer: 1375 rpm
